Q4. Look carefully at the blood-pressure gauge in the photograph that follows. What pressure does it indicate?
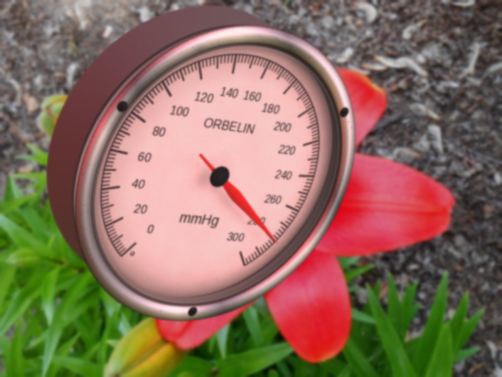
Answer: 280 mmHg
